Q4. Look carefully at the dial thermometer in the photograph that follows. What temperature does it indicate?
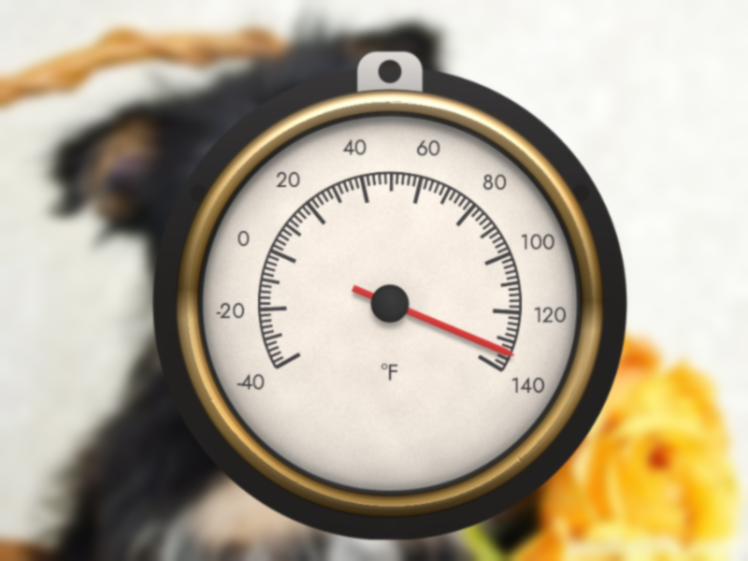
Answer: 134 °F
